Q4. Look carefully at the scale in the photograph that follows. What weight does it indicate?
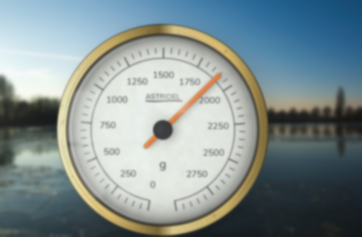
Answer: 1900 g
